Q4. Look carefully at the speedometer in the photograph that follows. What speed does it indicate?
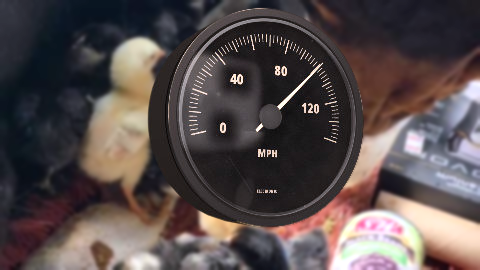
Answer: 100 mph
